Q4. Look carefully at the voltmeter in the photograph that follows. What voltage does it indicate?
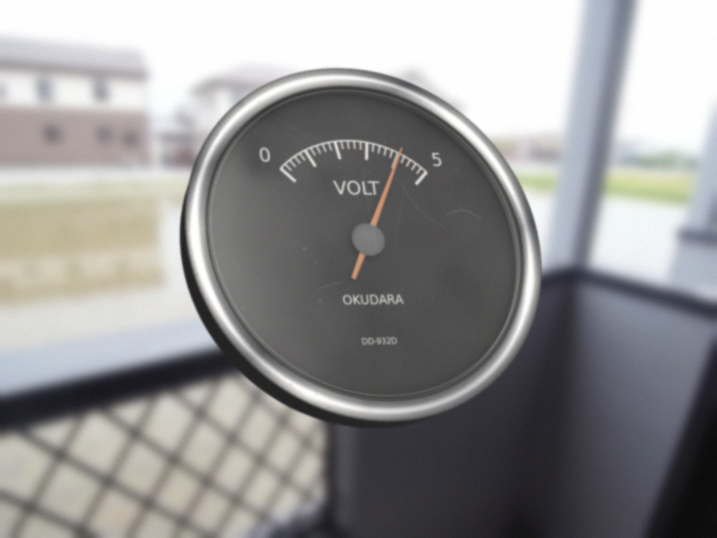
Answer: 4 V
